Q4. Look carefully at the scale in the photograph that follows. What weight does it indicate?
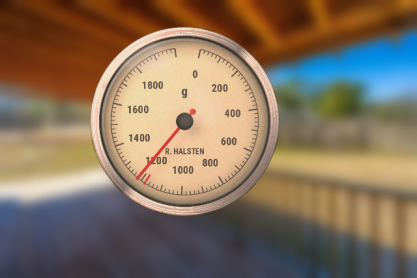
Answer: 1220 g
